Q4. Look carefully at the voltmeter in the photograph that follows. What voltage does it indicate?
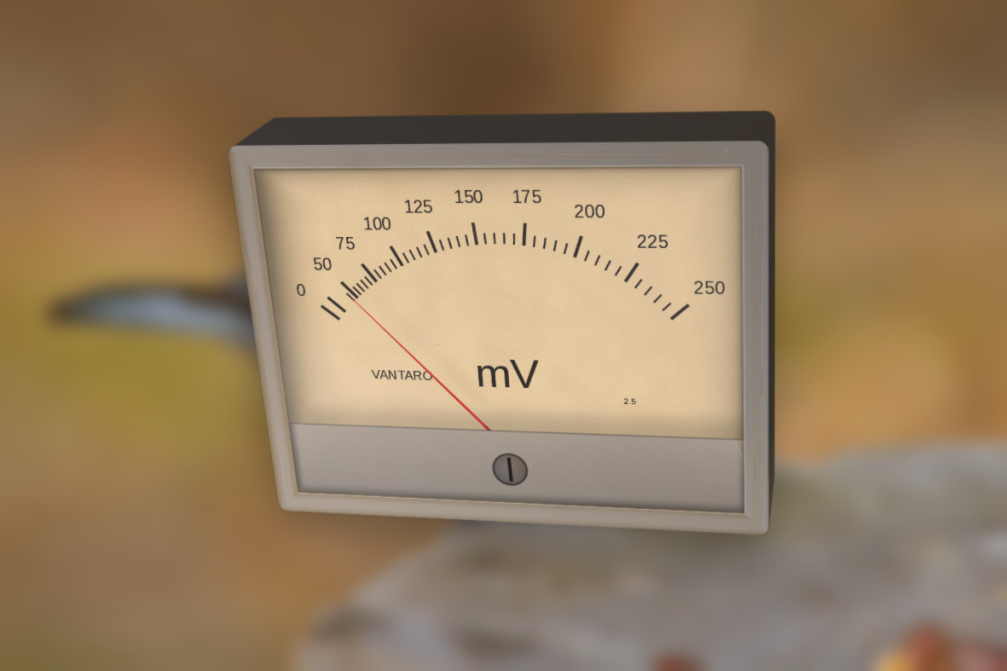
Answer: 50 mV
